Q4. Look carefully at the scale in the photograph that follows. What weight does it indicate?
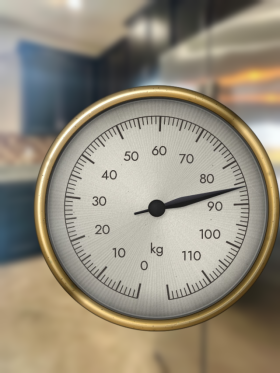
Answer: 86 kg
